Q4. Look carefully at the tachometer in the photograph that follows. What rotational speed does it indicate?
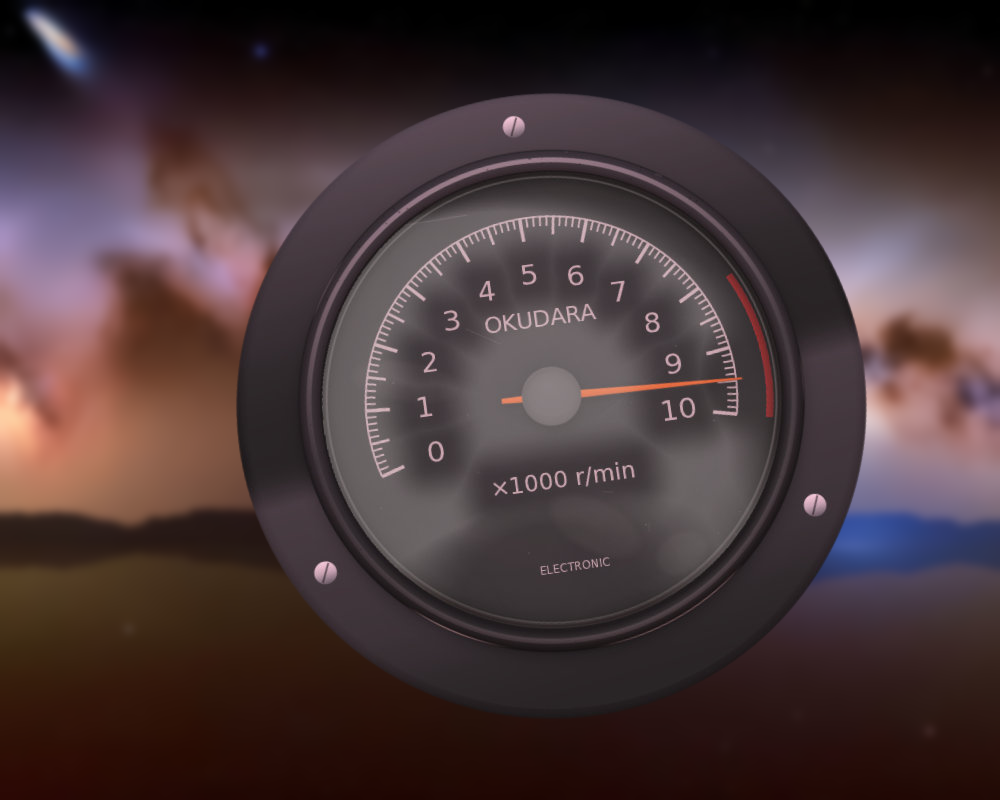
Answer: 9500 rpm
